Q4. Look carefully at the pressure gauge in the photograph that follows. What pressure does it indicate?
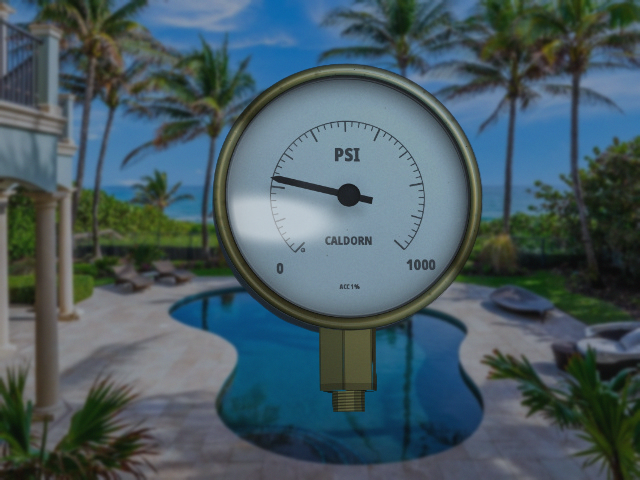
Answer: 220 psi
